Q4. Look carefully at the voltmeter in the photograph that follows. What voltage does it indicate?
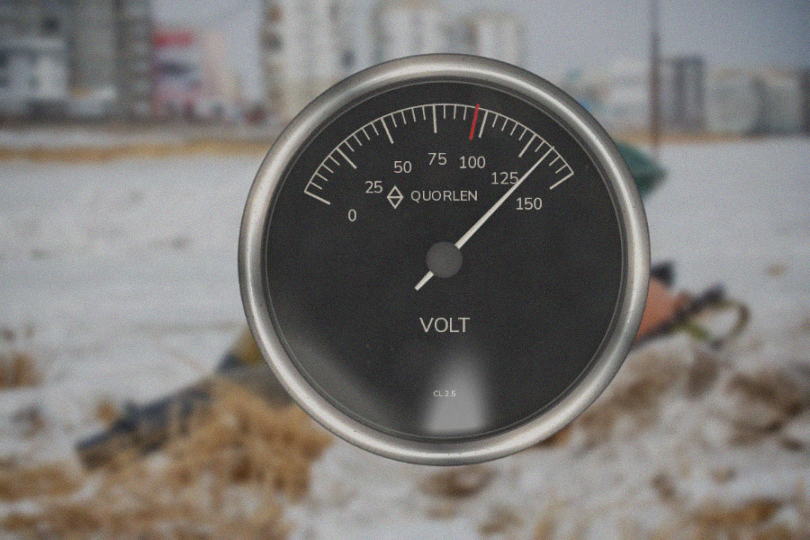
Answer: 135 V
